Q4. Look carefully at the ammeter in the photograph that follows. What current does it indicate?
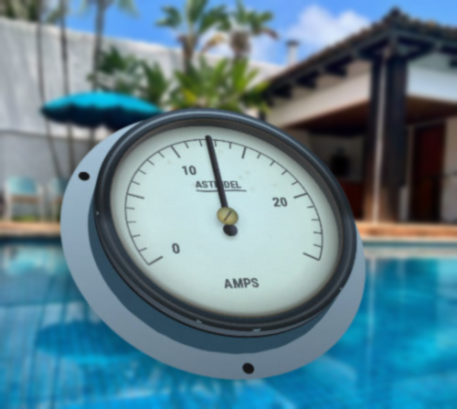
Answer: 12.5 A
